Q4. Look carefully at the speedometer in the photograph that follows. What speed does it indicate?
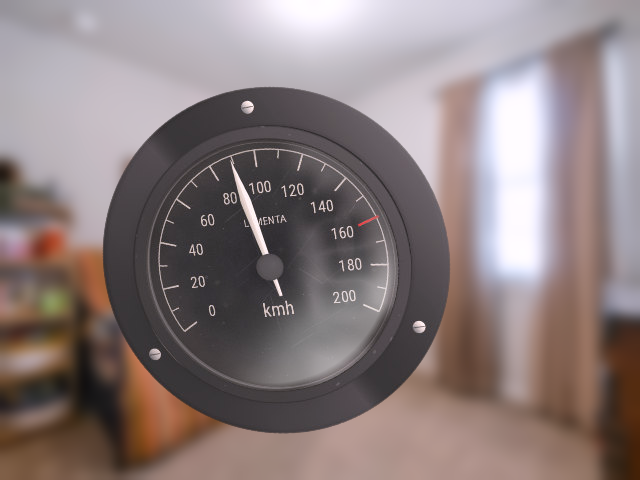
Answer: 90 km/h
